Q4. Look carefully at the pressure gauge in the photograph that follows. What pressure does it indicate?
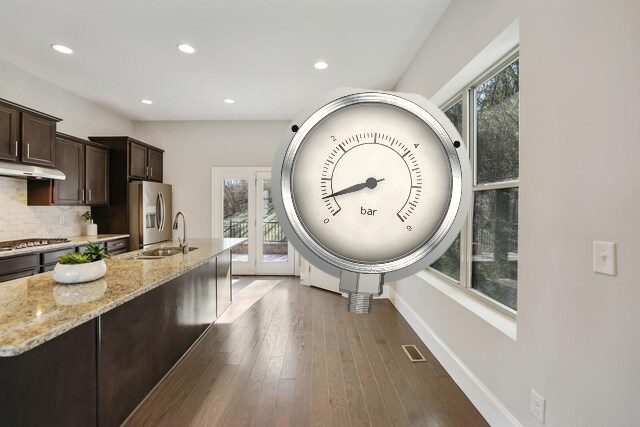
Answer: 0.5 bar
